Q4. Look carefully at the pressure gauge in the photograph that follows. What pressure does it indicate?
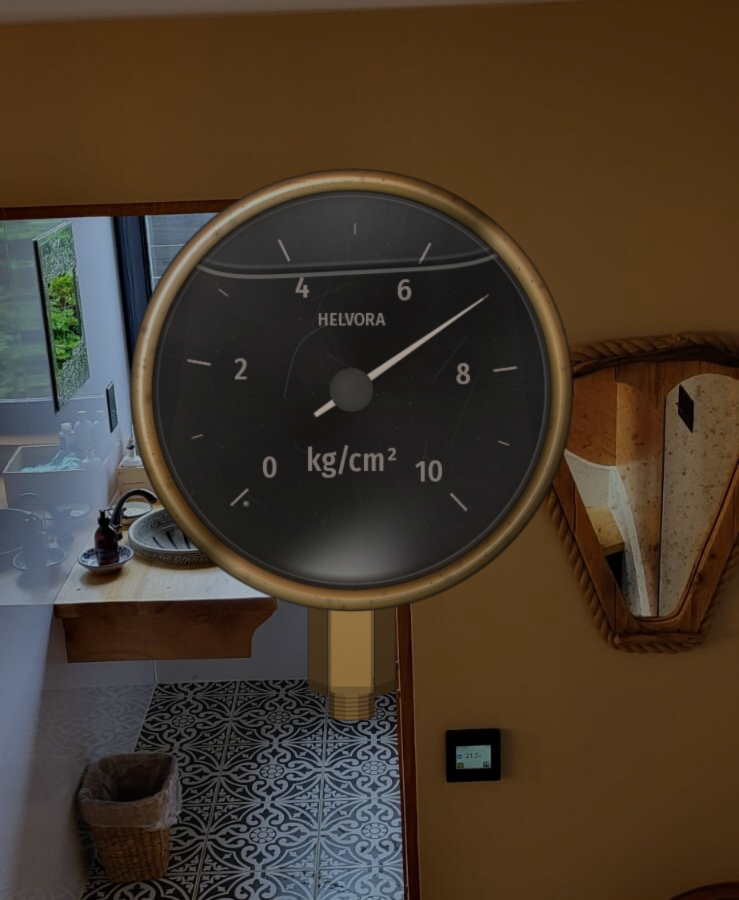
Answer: 7 kg/cm²
